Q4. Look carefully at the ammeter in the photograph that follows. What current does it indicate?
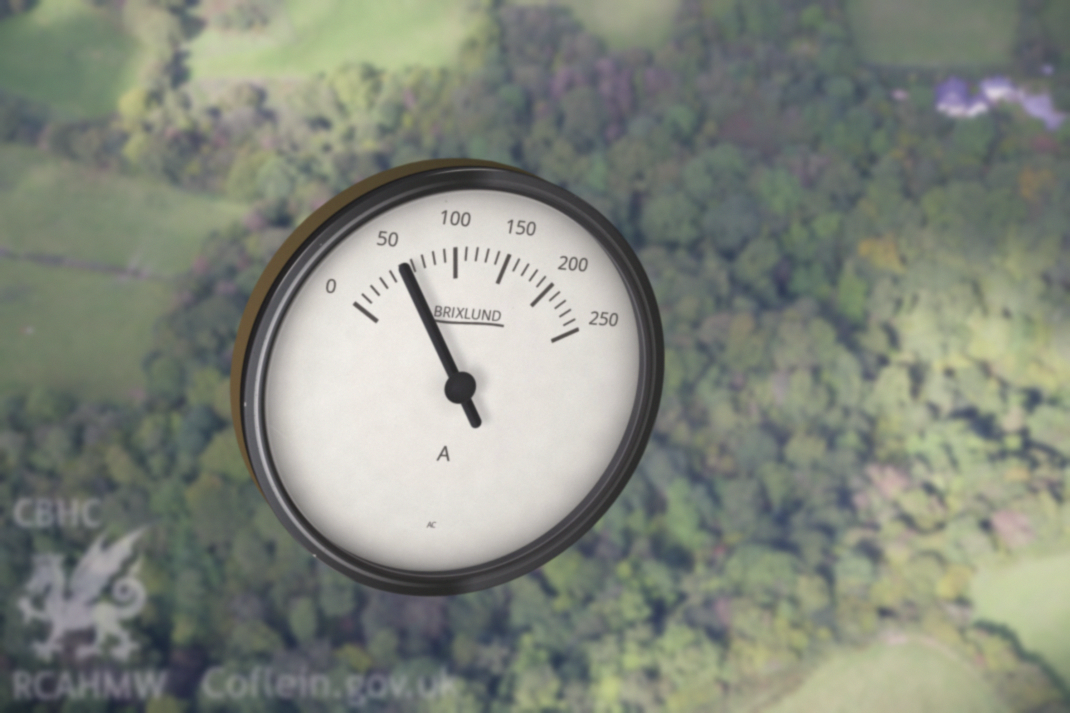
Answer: 50 A
